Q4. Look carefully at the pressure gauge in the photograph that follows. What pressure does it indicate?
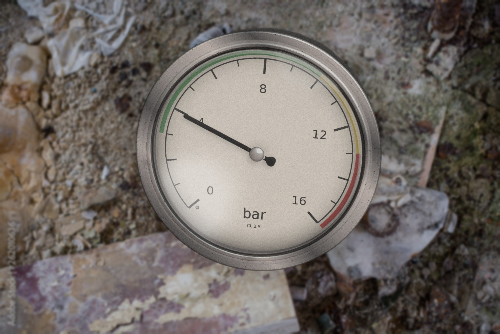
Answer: 4 bar
